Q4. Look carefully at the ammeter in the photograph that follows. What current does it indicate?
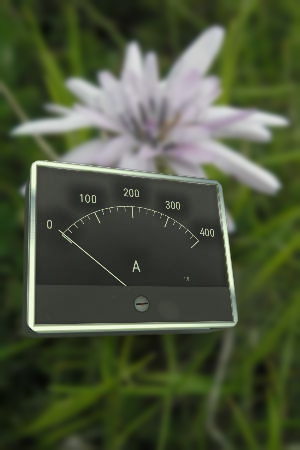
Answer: 0 A
